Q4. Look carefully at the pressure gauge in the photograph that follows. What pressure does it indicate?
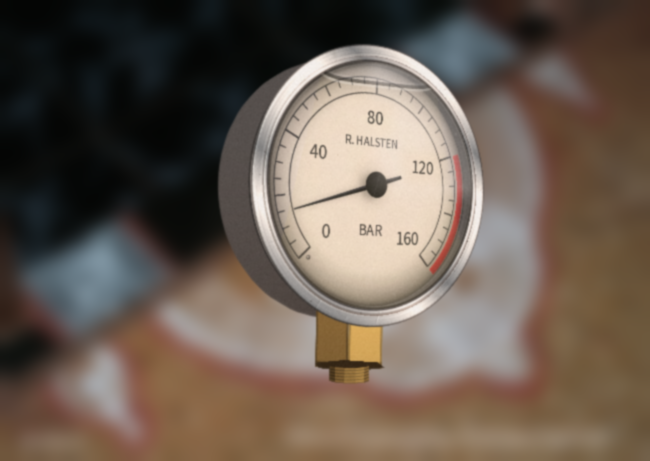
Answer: 15 bar
